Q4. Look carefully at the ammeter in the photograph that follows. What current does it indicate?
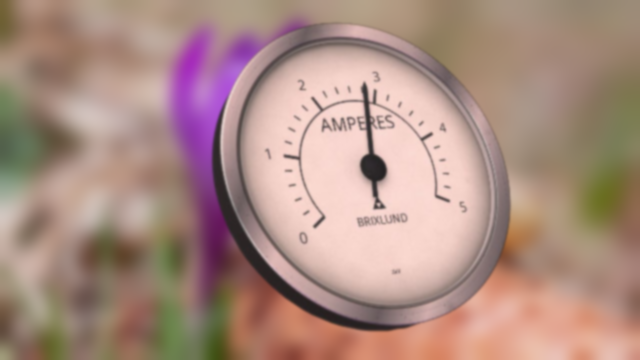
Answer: 2.8 A
